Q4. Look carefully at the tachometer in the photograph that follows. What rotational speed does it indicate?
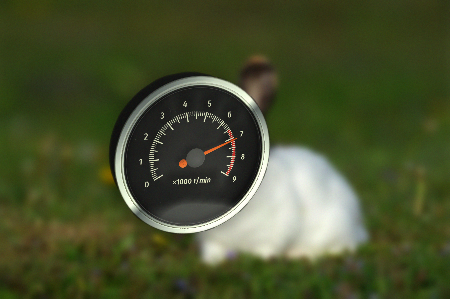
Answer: 7000 rpm
